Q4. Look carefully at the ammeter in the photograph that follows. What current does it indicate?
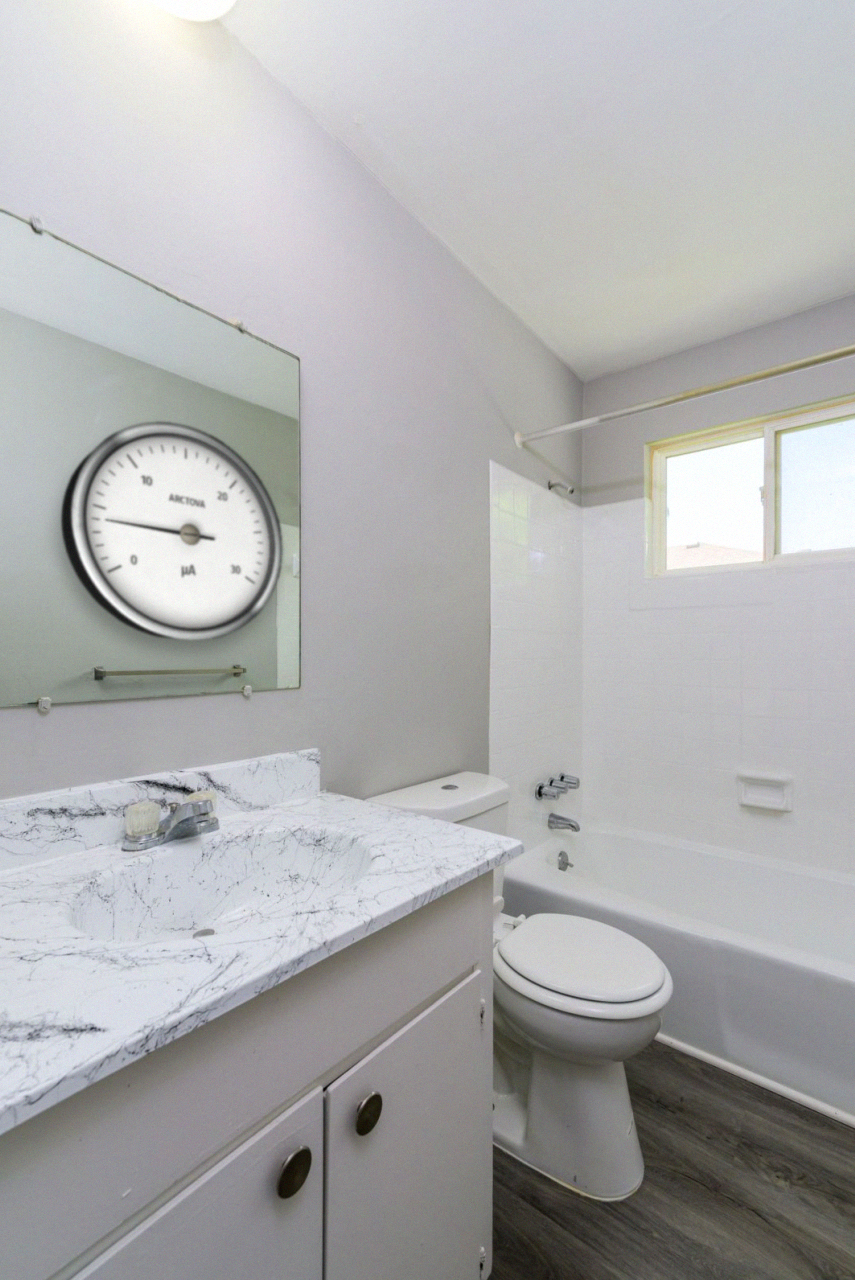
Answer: 4 µA
